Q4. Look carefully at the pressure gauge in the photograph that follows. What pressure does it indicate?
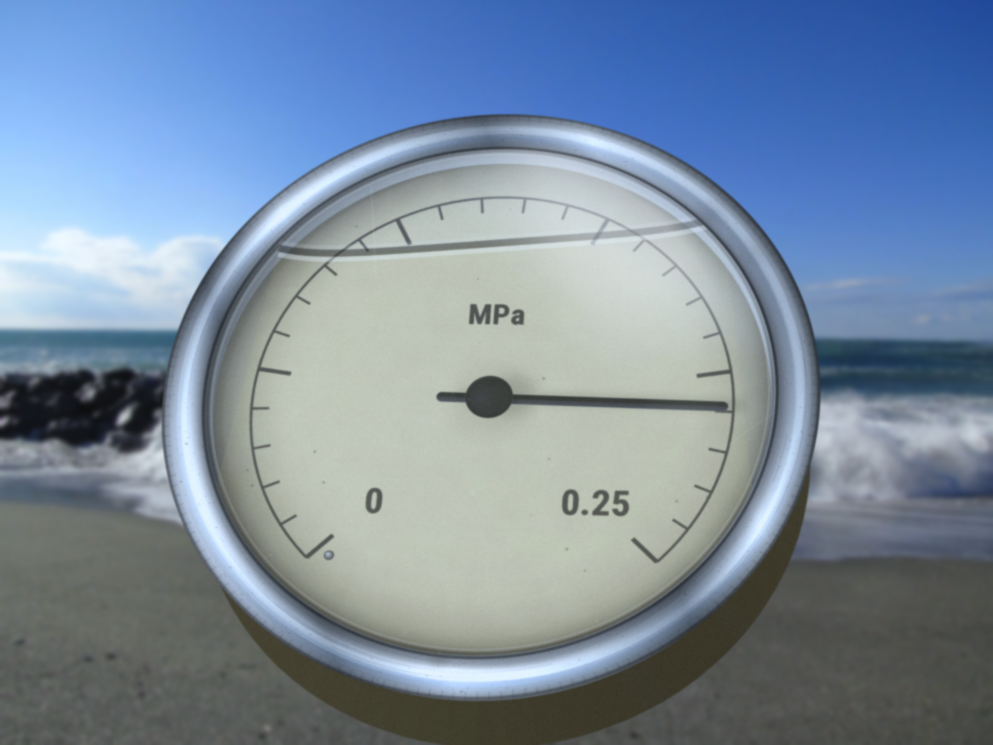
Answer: 0.21 MPa
